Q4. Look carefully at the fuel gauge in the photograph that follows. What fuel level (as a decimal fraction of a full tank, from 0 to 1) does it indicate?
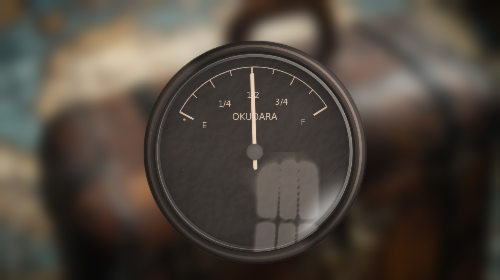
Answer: 0.5
